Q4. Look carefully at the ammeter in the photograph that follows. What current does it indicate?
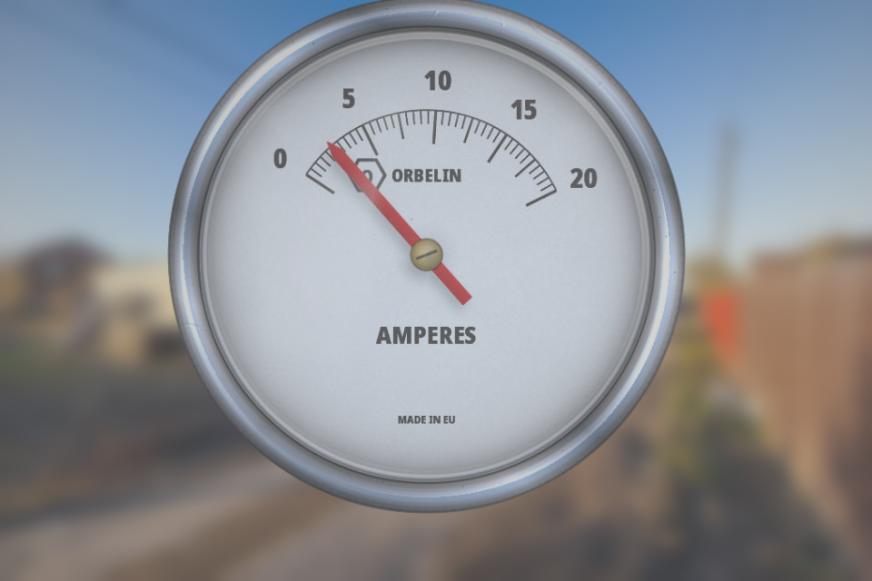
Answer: 2.5 A
